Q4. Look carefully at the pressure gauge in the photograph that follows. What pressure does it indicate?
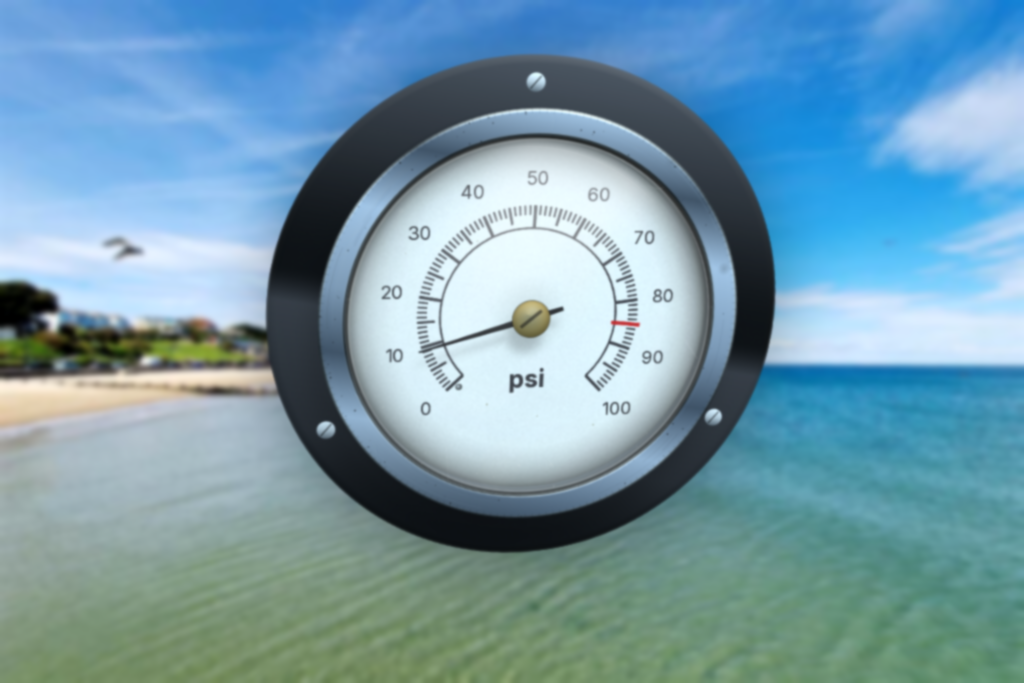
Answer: 10 psi
